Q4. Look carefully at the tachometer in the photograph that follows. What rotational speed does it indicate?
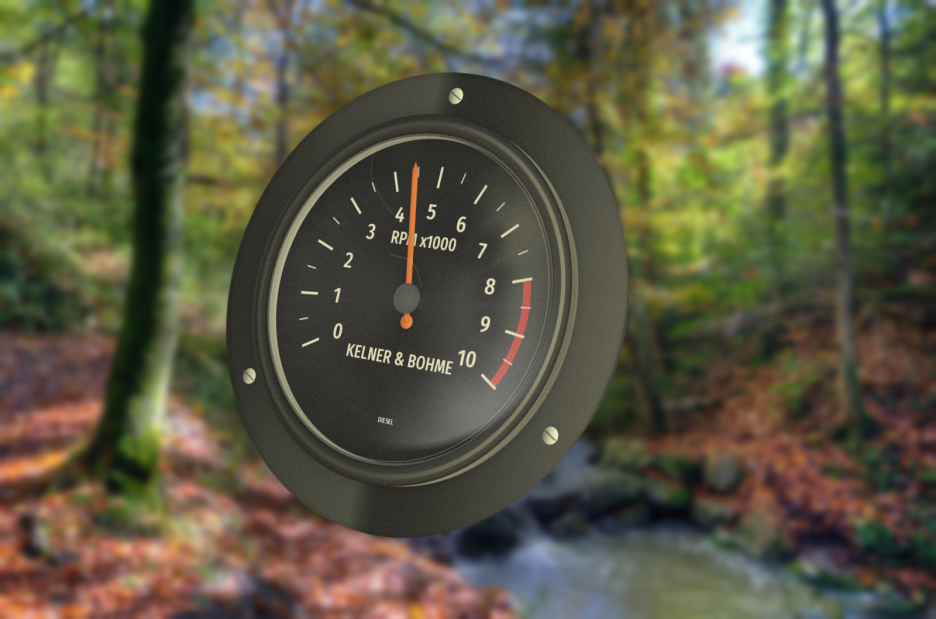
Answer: 4500 rpm
